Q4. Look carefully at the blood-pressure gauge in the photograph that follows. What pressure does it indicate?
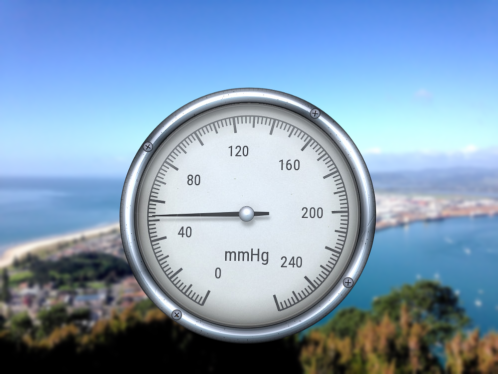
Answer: 52 mmHg
